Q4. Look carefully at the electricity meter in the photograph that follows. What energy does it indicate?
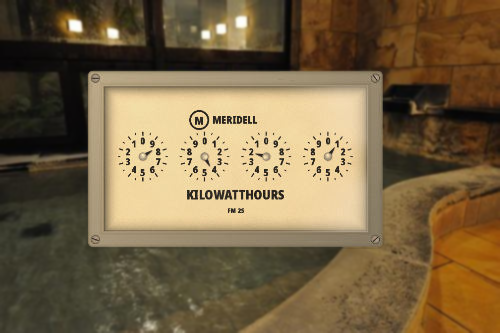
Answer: 8421 kWh
